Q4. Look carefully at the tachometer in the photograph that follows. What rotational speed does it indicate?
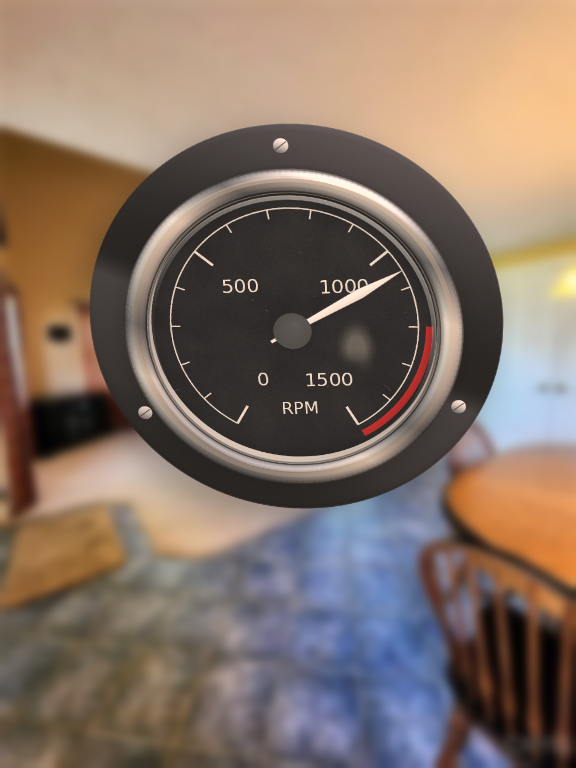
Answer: 1050 rpm
